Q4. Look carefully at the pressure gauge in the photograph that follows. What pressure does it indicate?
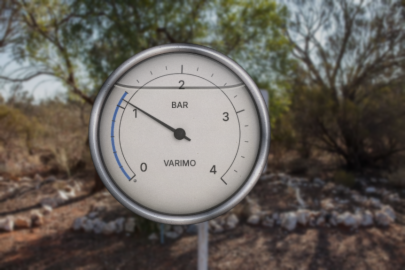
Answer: 1.1 bar
